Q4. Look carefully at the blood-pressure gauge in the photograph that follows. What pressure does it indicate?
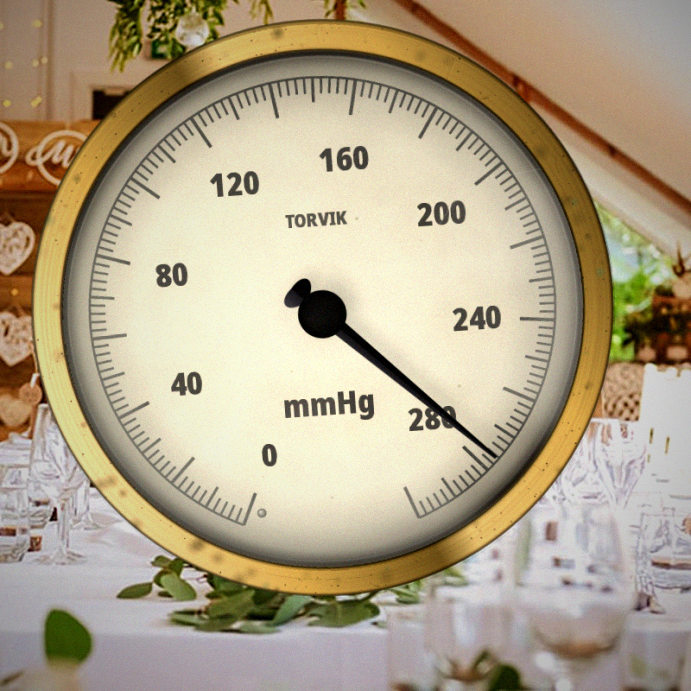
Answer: 276 mmHg
